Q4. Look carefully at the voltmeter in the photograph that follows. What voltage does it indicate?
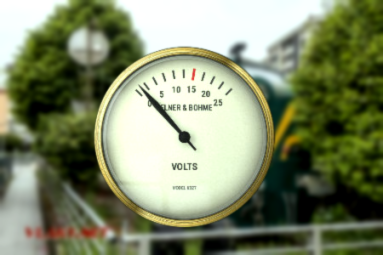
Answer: 1.25 V
